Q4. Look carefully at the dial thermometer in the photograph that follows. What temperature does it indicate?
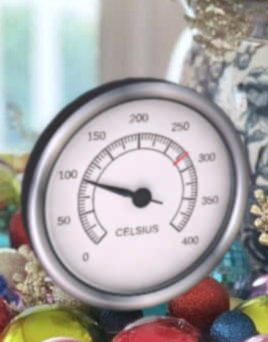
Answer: 100 °C
